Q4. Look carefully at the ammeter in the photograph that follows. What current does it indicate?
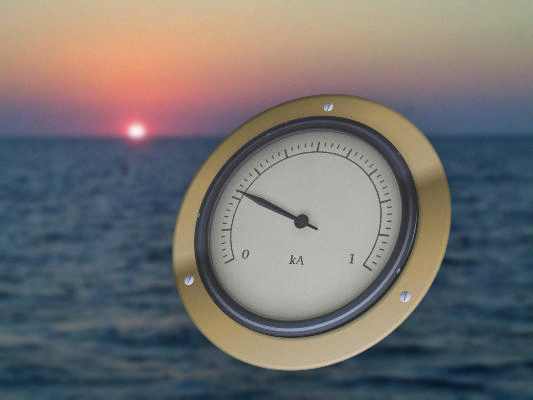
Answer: 0.22 kA
